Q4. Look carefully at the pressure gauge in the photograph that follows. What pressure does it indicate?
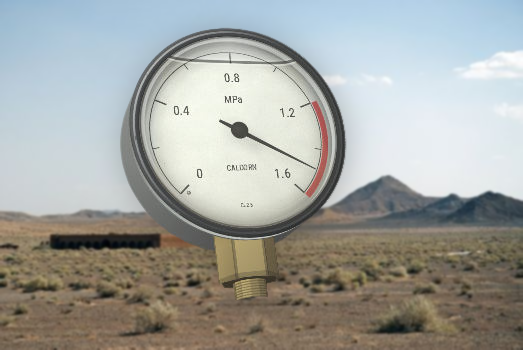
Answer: 1.5 MPa
